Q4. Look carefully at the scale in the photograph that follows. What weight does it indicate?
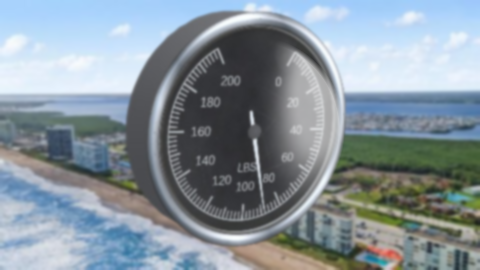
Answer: 90 lb
